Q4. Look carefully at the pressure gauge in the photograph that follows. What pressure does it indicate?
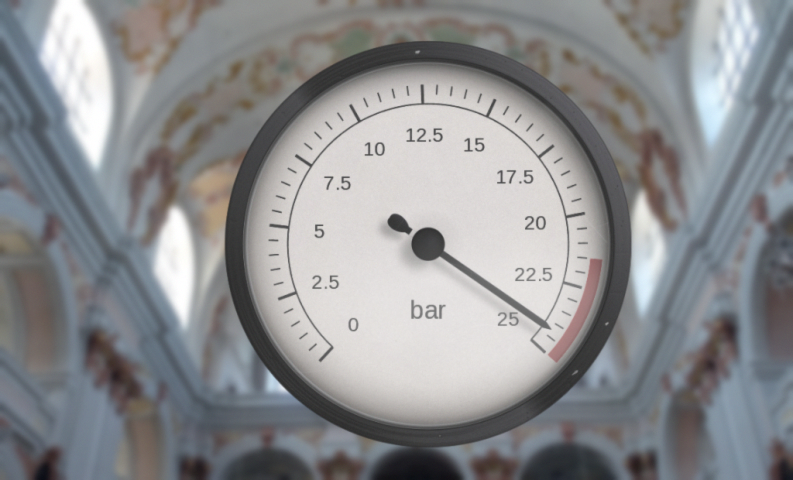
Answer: 24.25 bar
